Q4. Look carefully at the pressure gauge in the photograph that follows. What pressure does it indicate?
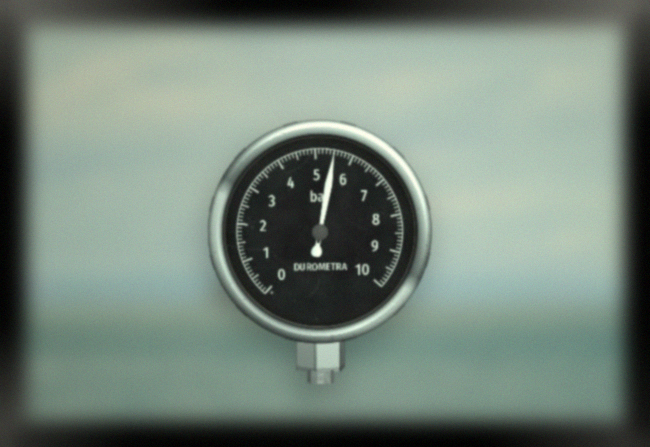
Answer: 5.5 bar
